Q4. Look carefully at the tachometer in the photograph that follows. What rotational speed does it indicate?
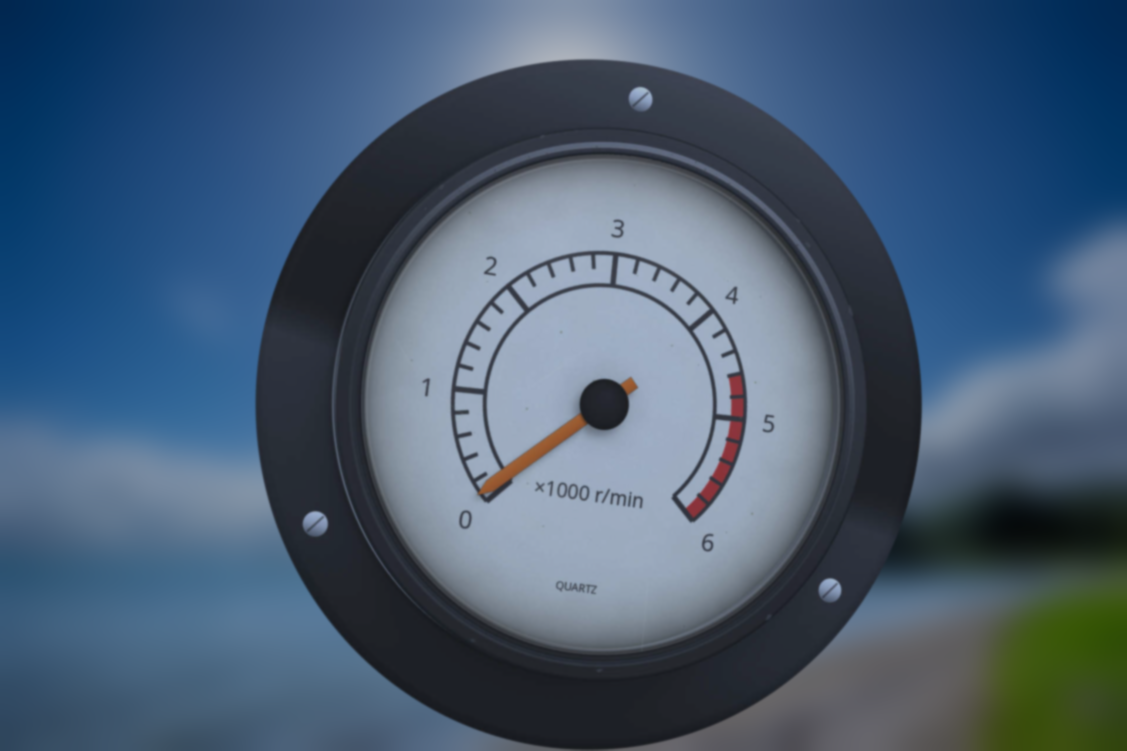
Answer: 100 rpm
